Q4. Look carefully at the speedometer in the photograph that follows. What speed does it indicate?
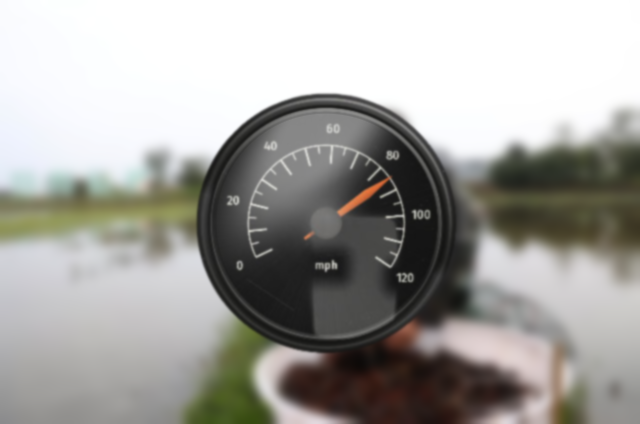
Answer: 85 mph
